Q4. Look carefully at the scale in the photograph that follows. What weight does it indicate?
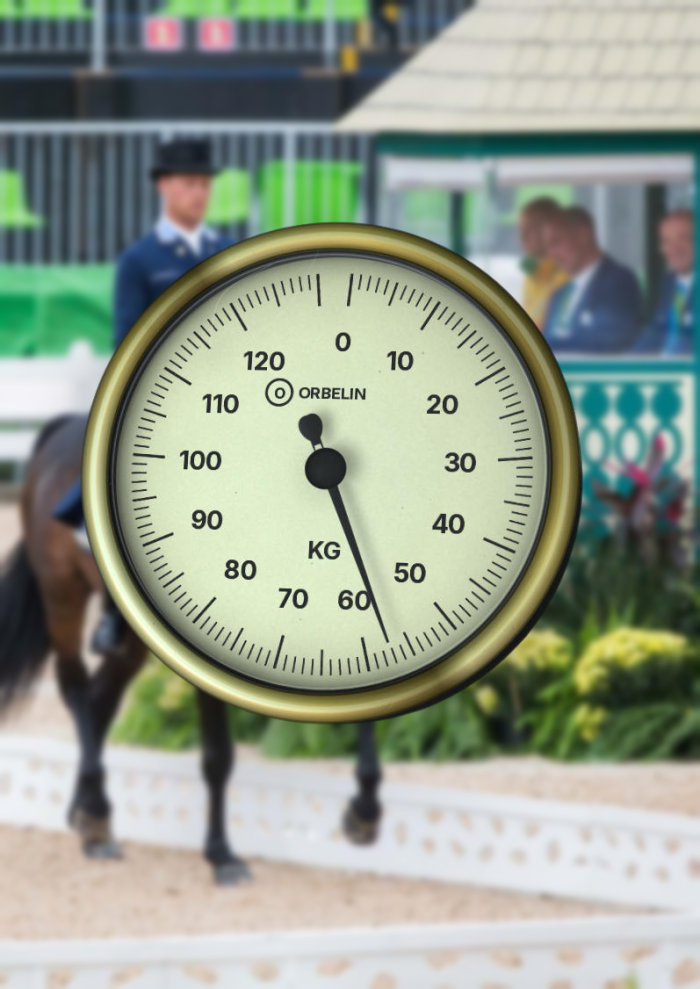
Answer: 57 kg
